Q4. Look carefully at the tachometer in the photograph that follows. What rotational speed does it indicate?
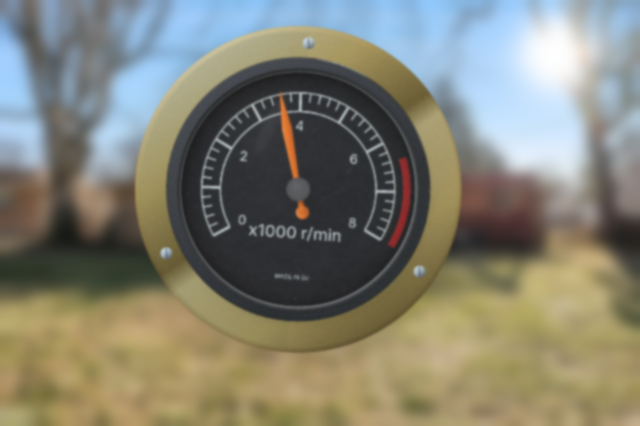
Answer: 3600 rpm
